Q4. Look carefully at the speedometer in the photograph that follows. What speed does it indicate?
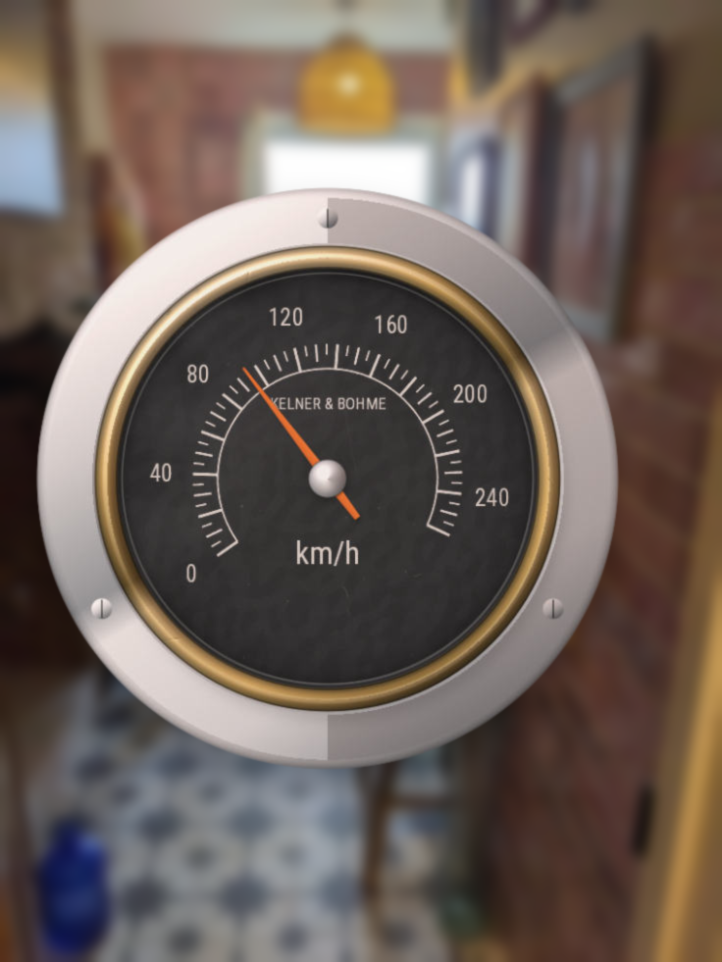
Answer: 95 km/h
